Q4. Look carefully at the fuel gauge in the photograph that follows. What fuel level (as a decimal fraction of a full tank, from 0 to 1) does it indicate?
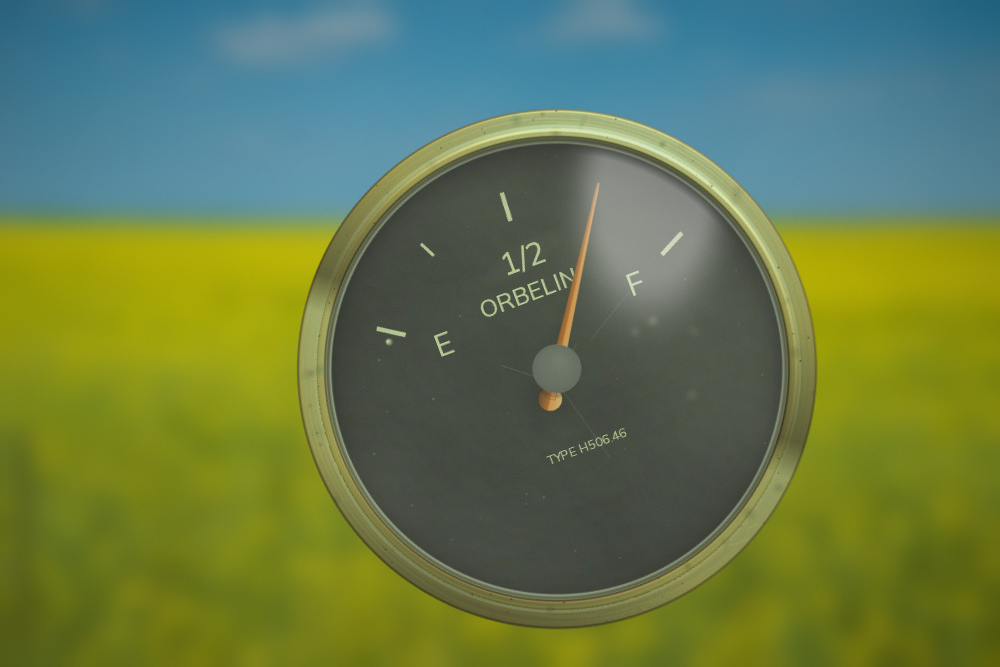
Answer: 0.75
